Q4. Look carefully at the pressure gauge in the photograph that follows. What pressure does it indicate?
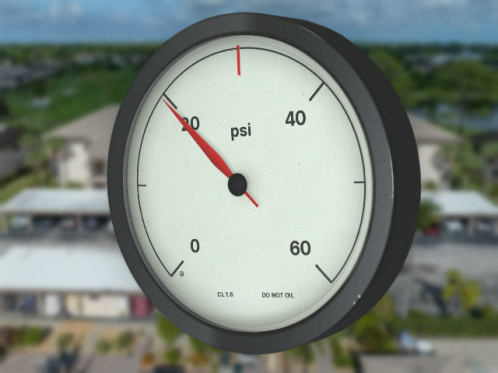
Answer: 20 psi
